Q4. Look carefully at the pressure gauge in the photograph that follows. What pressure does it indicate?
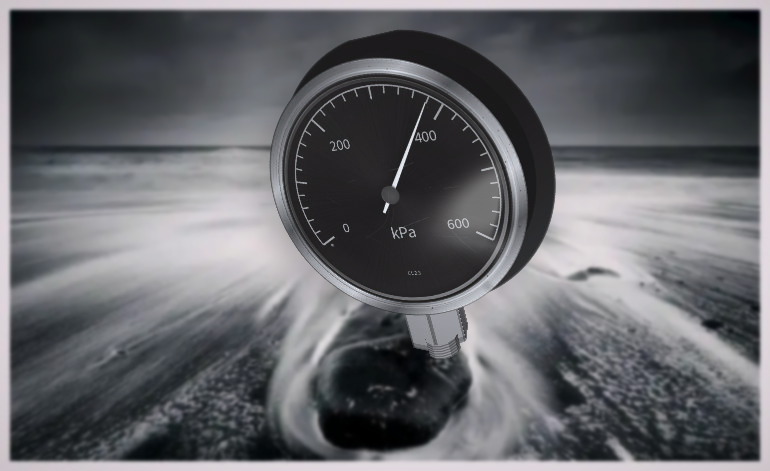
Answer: 380 kPa
